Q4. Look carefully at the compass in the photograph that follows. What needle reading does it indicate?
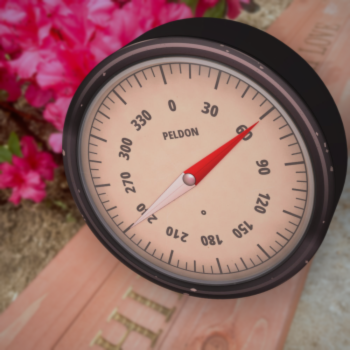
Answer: 60 °
